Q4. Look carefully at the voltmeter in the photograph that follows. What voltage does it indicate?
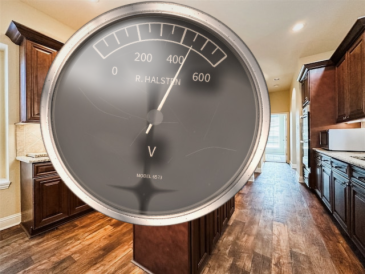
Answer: 450 V
